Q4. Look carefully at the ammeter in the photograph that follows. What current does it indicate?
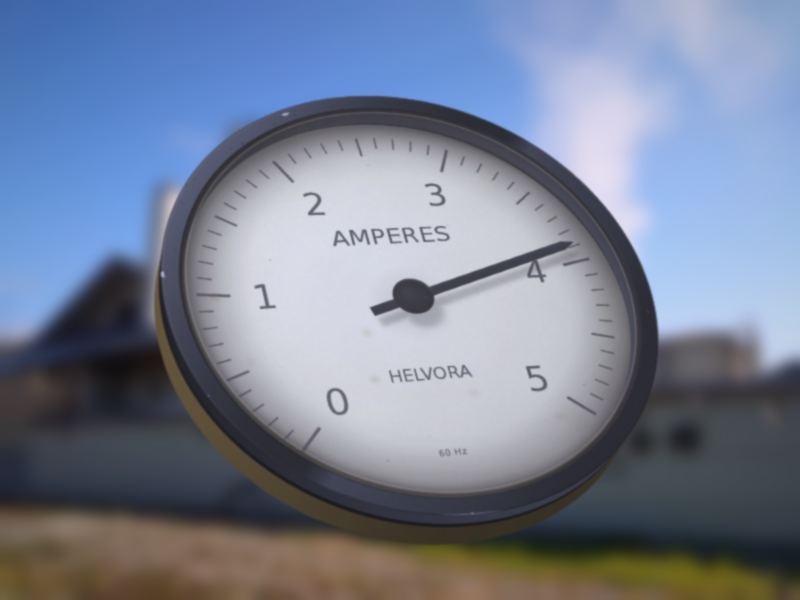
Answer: 3.9 A
